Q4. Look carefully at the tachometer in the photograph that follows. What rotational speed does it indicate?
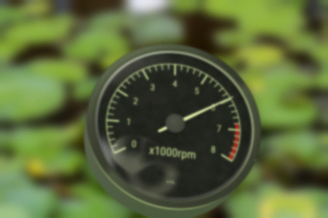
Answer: 6000 rpm
